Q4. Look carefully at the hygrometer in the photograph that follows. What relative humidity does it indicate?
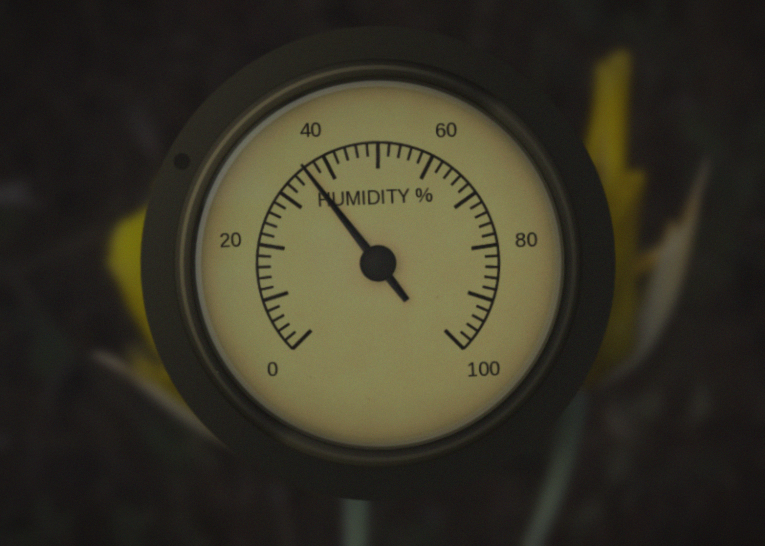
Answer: 36 %
